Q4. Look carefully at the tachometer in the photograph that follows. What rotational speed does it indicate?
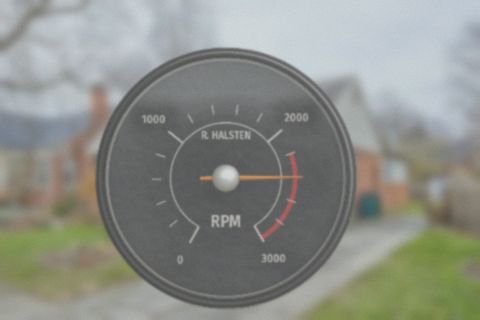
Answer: 2400 rpm
